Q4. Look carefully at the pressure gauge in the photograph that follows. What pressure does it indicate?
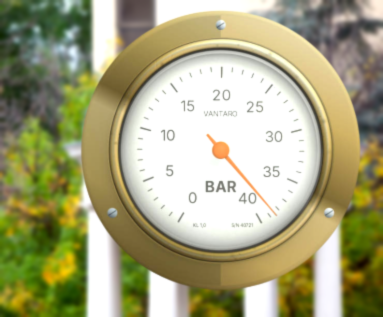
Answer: 38.5 bar
